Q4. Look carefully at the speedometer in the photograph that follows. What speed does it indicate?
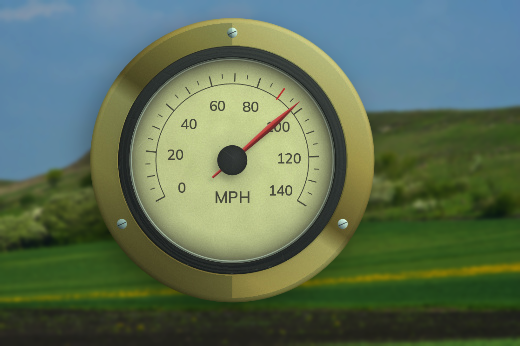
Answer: 97.5 mph
